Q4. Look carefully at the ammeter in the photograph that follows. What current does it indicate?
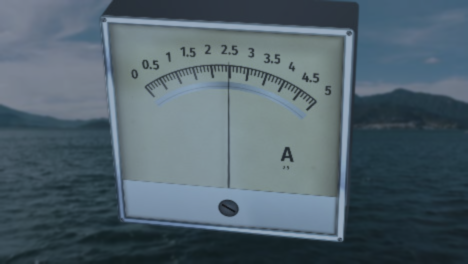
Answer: 2.5 A
